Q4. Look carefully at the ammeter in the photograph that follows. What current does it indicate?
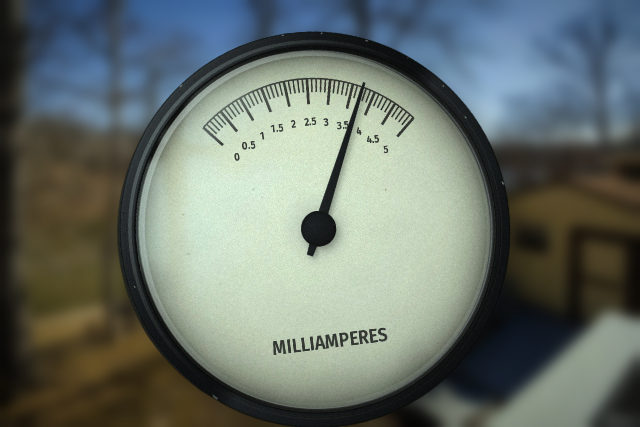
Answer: 3.7 mA
